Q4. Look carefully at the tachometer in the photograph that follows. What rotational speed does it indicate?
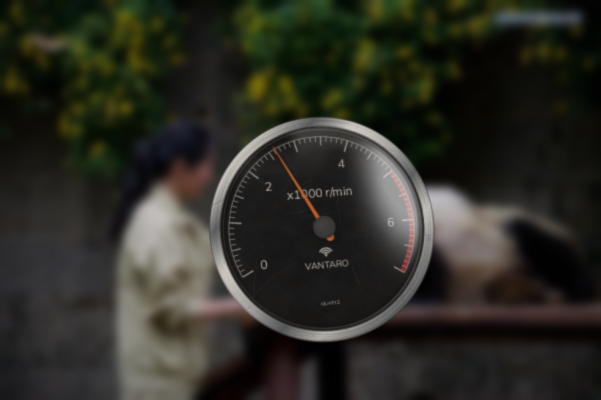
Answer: 2600 rpm
